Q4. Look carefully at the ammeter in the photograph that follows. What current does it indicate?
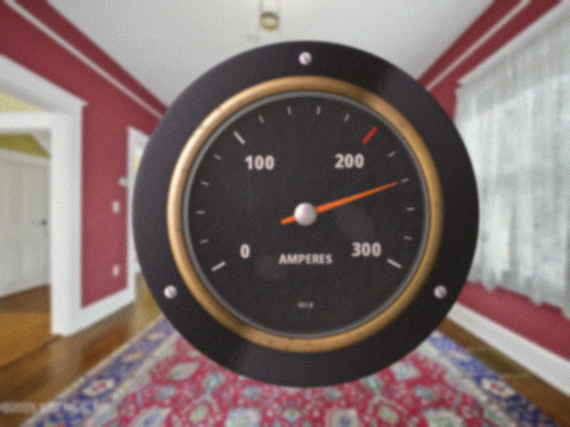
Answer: 240 A
